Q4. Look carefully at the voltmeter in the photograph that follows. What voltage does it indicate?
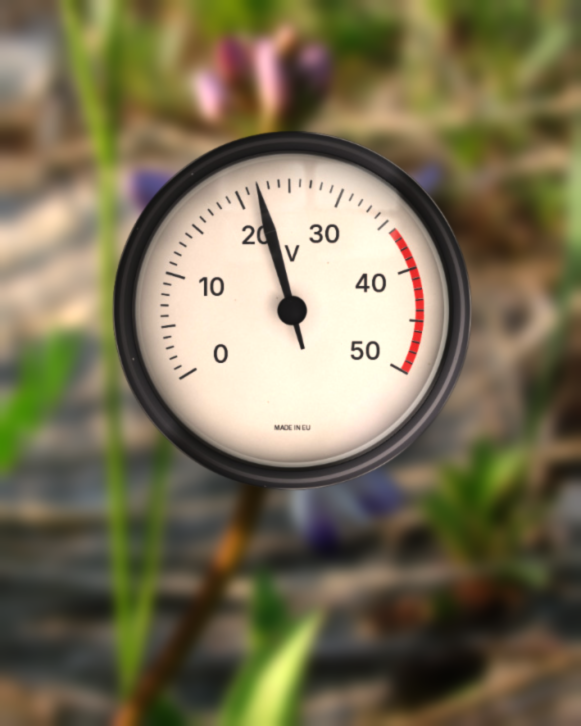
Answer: 22 V
